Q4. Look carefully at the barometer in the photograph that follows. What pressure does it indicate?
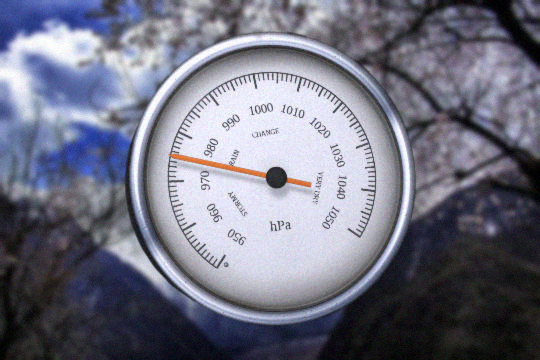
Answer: 975 hPa
